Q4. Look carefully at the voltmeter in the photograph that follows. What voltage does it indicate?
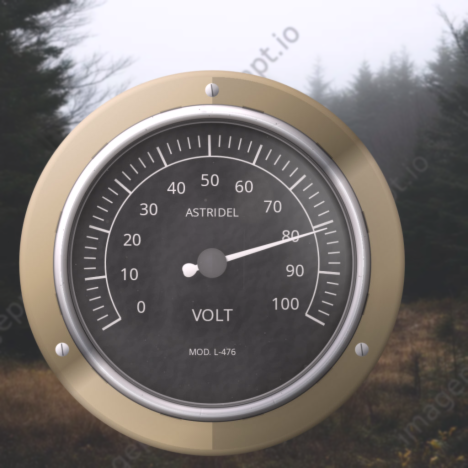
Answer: 81 V
